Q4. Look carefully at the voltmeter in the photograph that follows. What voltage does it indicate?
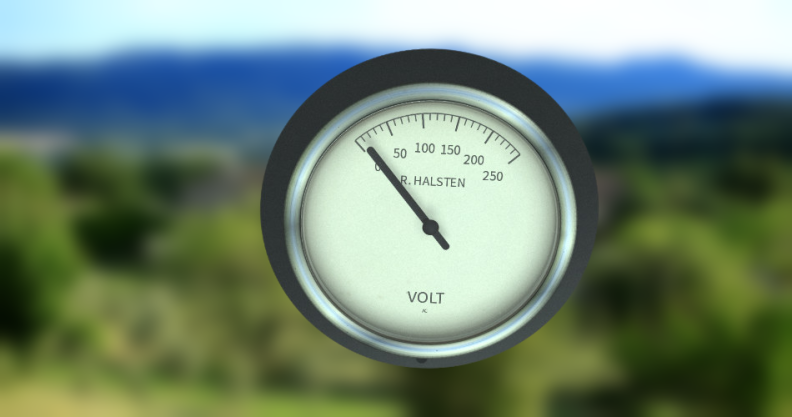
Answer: 10 V
